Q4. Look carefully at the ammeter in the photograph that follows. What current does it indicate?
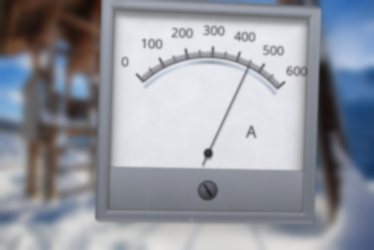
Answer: 450 A
